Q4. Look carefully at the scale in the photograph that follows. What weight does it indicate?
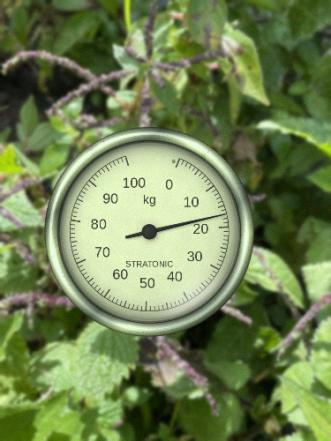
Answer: 17 kg
